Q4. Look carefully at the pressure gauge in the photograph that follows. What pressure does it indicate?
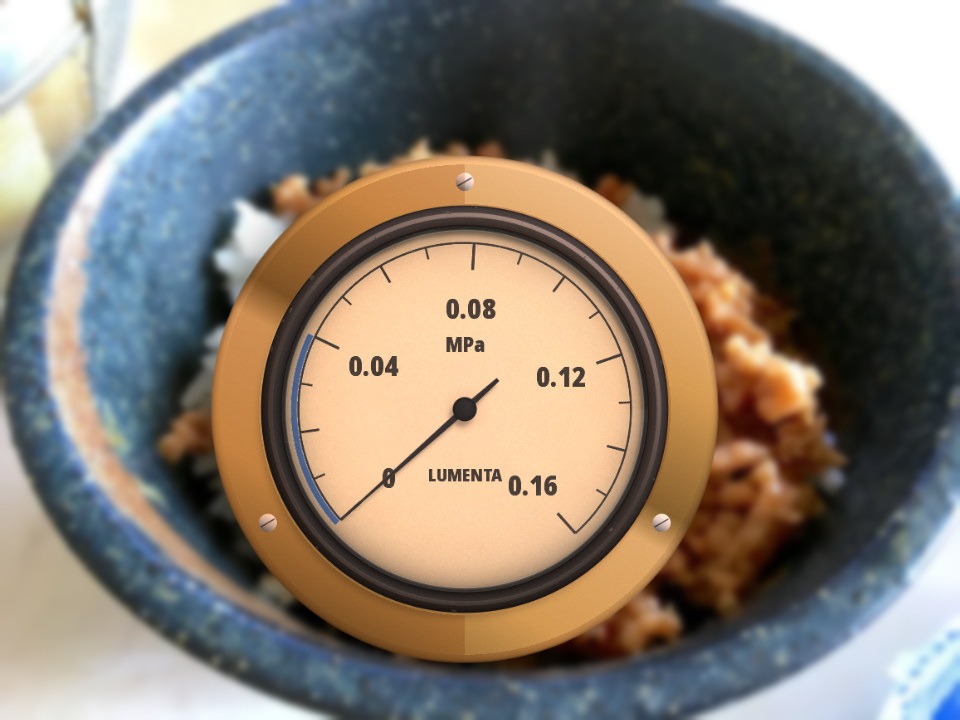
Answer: 0 MPa
